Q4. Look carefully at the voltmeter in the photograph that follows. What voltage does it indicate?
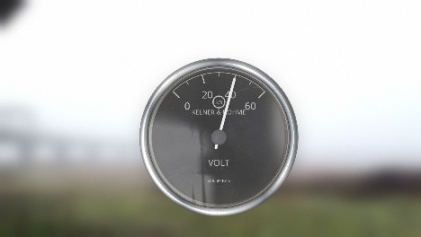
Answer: 40 V
